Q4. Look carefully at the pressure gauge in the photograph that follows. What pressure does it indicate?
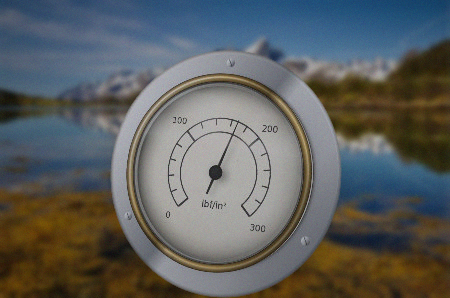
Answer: 170 psi
